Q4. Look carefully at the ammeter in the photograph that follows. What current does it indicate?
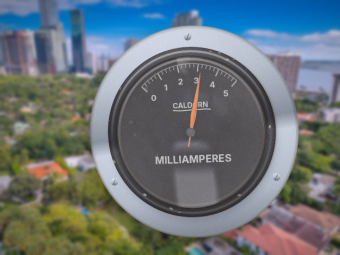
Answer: 3.2 mA
